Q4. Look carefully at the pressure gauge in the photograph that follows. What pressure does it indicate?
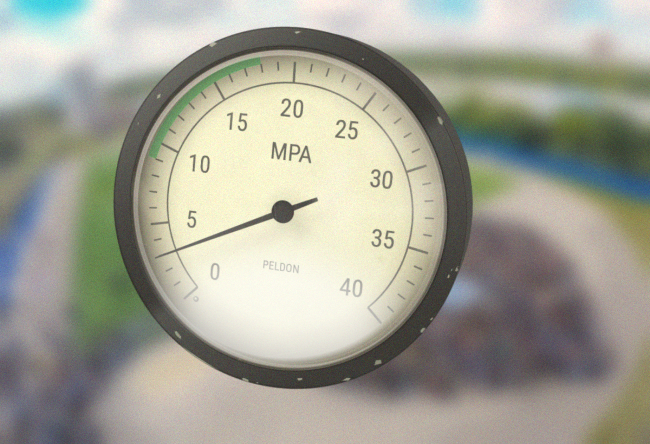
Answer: 3 MPa
